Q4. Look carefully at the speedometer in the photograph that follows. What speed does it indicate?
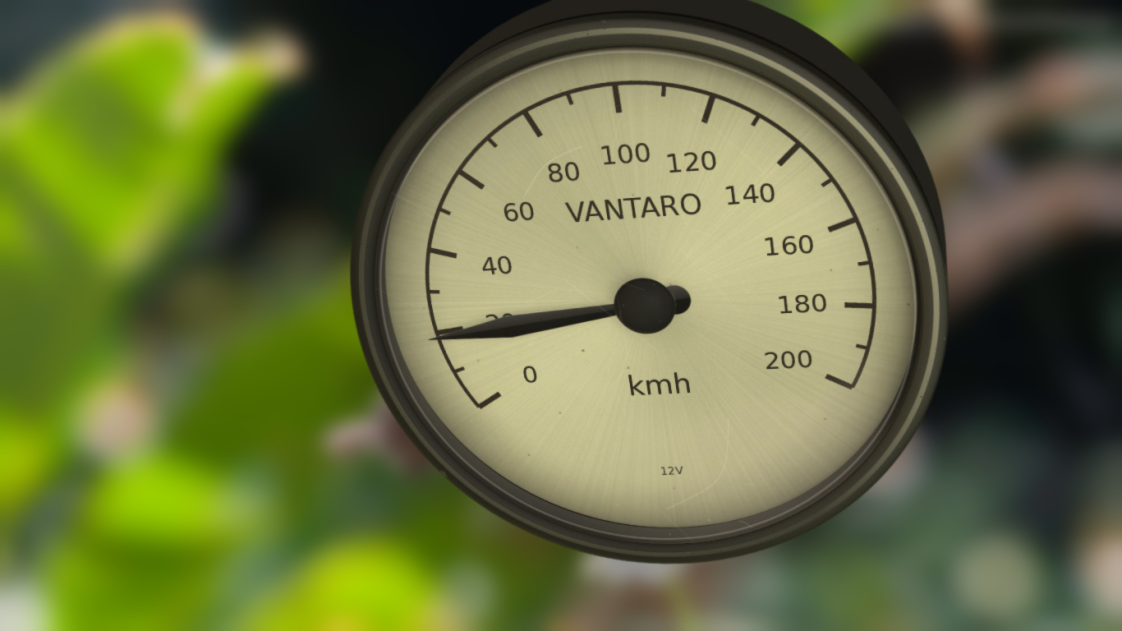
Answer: 20 km/h
